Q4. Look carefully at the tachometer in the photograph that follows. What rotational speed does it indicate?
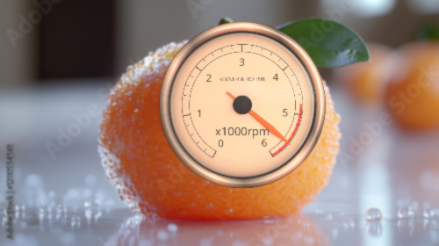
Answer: 5600 rpm
